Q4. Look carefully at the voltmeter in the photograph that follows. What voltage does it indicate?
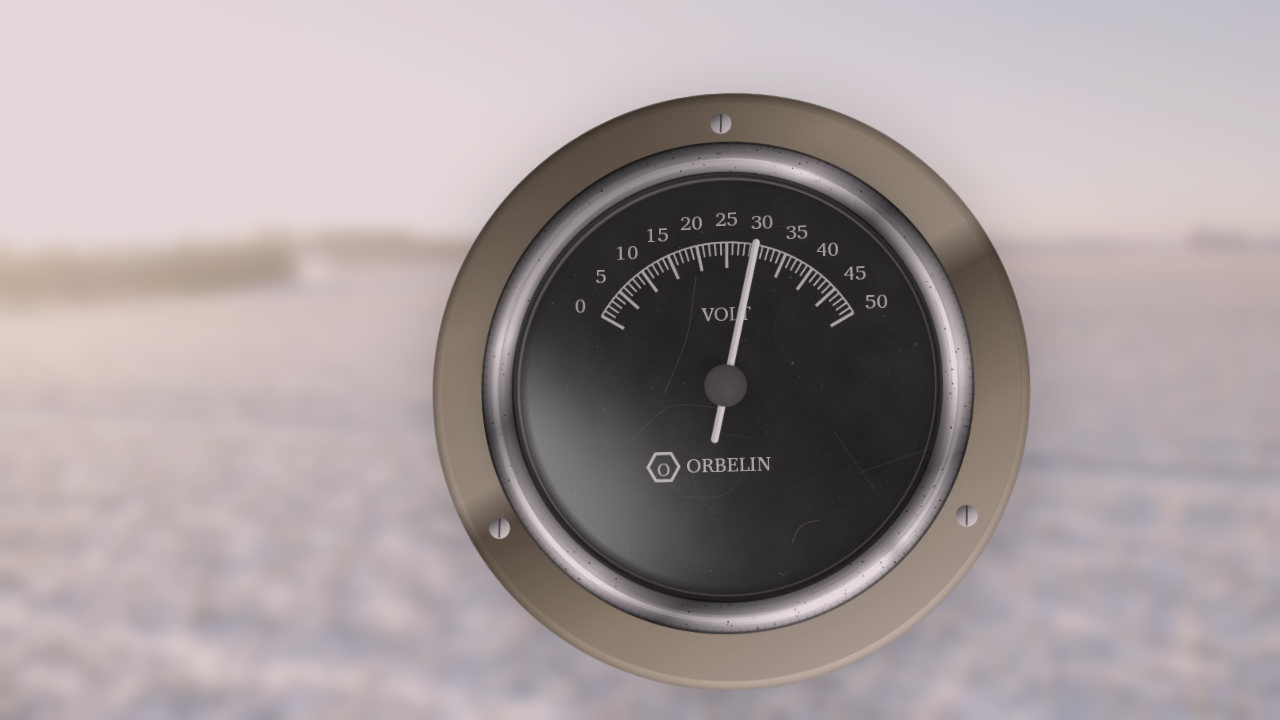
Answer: 30 V
